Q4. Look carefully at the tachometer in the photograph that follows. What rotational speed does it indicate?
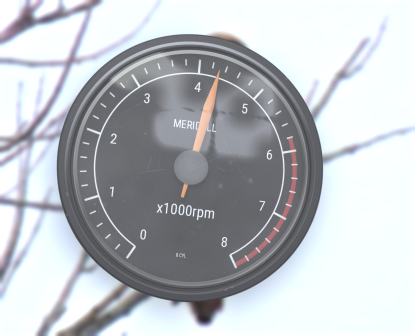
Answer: 4300 rpm
